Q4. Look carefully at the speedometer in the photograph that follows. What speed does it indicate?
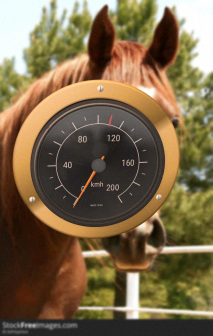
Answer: 0 km/h
